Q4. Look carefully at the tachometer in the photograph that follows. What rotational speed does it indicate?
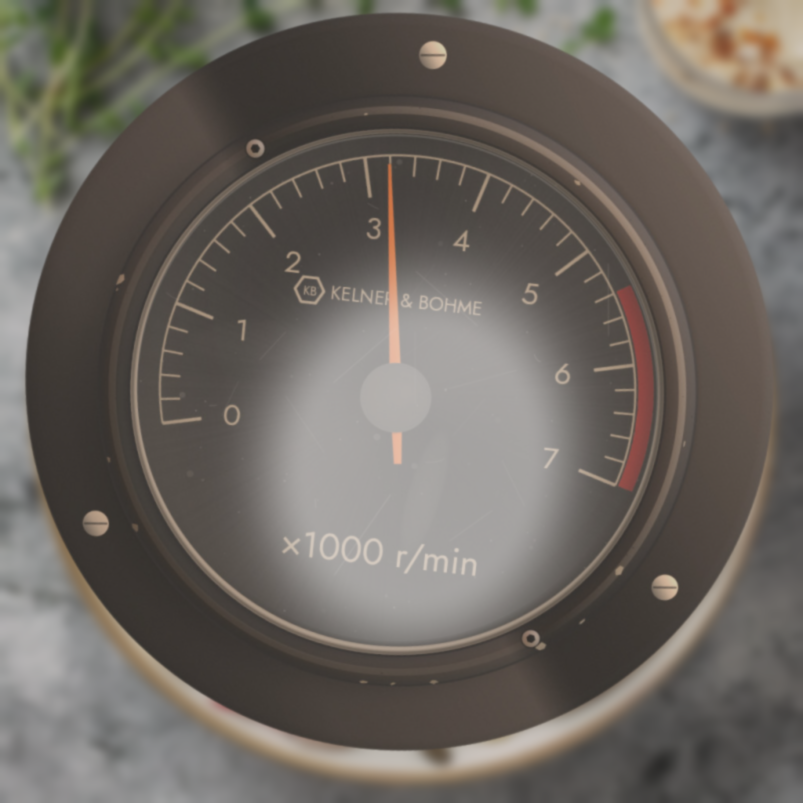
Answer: 3200 rpm
